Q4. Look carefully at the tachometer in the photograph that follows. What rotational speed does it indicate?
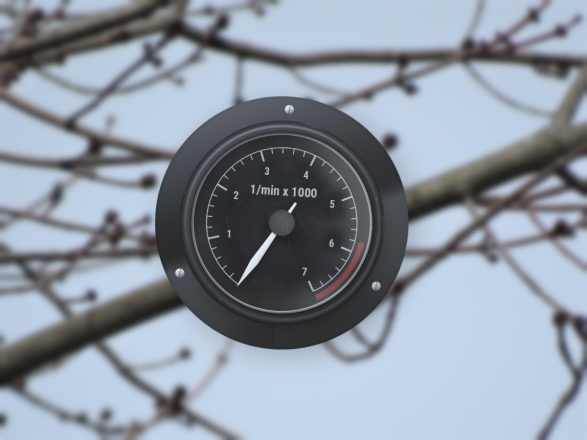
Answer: 0 rpm
